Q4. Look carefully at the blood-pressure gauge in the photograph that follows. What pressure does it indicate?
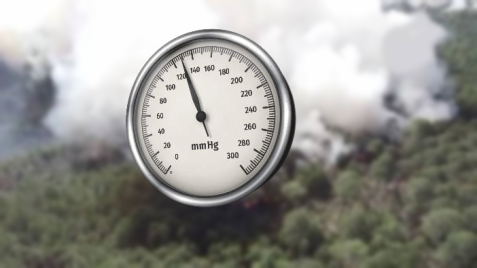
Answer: 130 mmHg
